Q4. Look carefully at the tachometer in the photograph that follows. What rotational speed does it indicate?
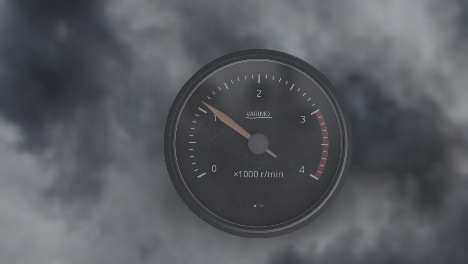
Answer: 1100 rpm
